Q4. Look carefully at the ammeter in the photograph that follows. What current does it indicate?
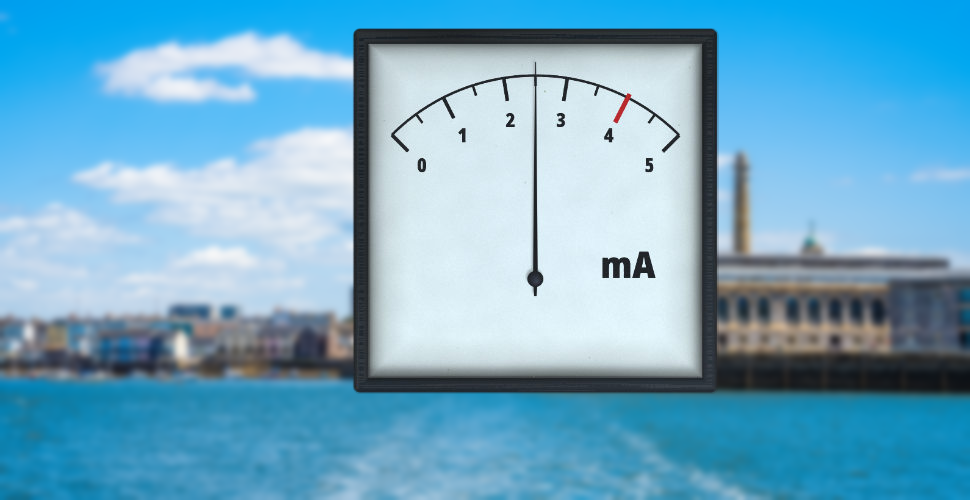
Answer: 2.5 mA
